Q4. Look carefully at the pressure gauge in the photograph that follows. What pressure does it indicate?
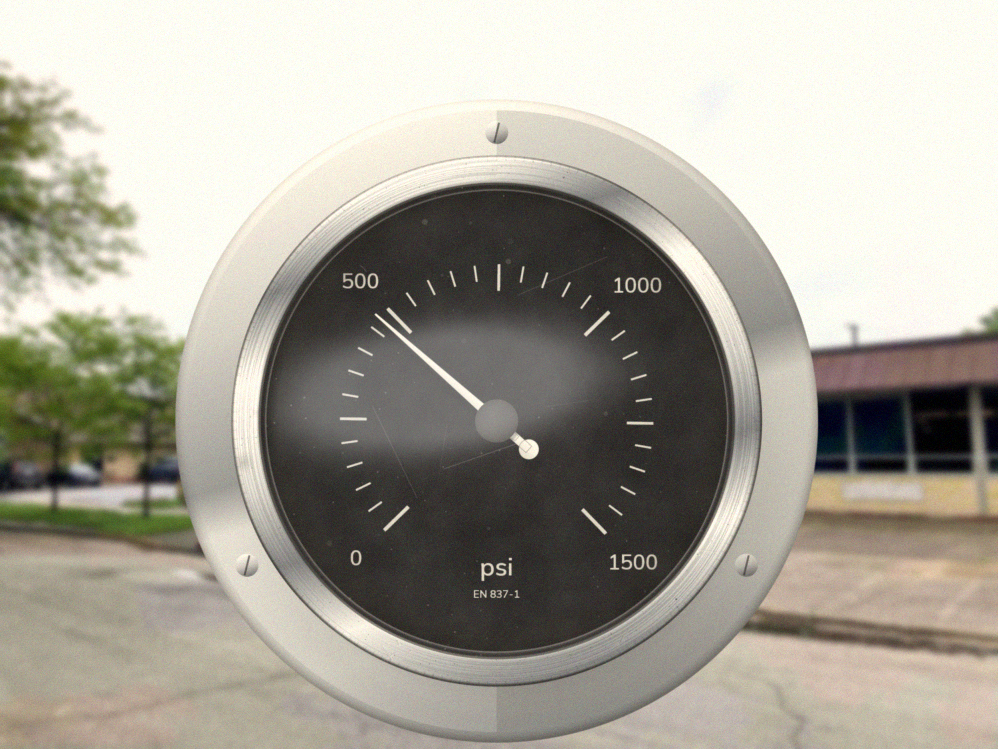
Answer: 475 psi
